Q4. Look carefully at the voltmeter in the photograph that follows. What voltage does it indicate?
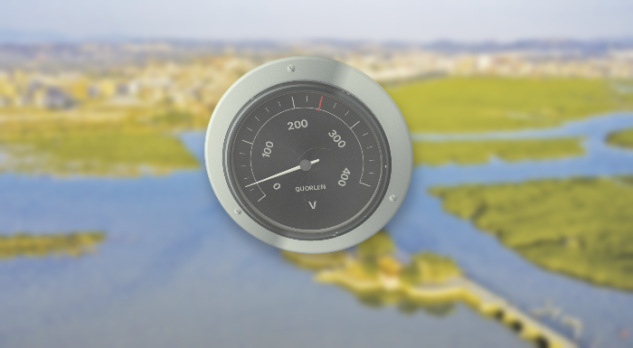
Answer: 30 V
